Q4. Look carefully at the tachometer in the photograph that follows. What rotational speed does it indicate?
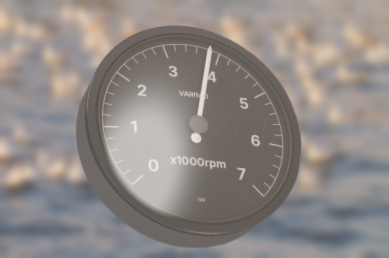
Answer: 3800 rpm
